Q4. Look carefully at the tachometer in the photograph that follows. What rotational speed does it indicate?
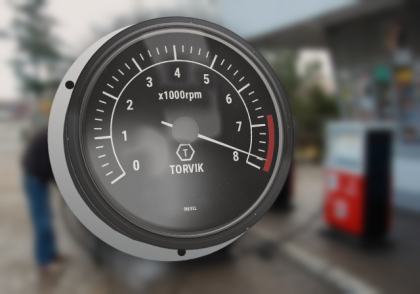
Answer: 7800 rpm
